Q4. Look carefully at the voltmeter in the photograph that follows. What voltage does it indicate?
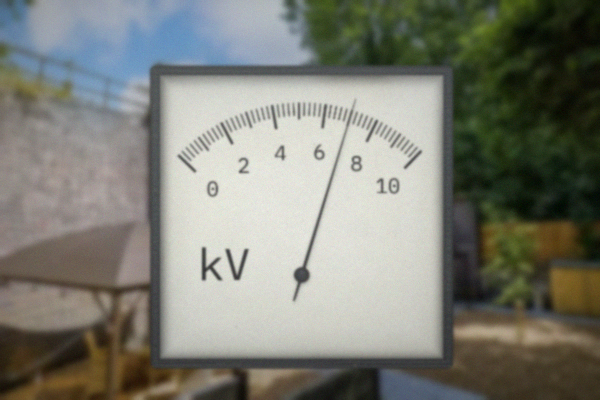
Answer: 7 kV
